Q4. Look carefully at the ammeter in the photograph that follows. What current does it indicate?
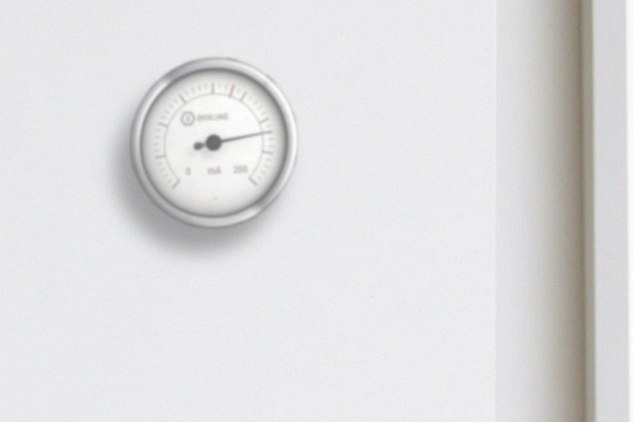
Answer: 160 mA
